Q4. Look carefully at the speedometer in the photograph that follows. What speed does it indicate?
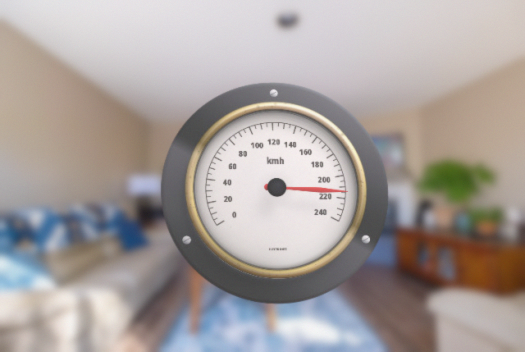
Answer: 215 km/h
